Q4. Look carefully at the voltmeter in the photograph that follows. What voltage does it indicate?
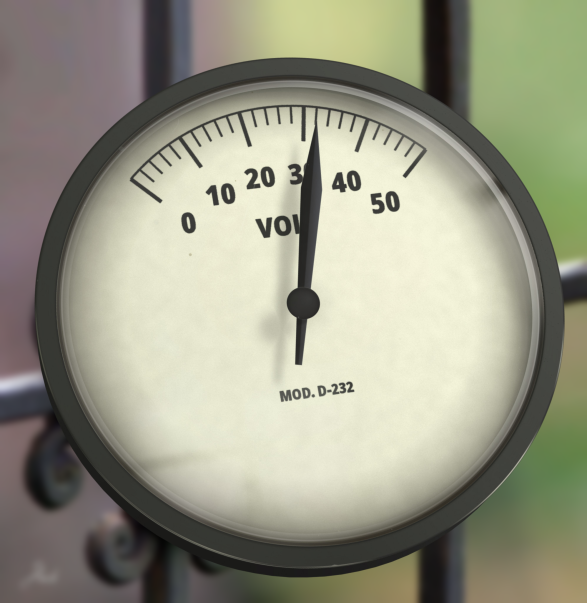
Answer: 32 V
